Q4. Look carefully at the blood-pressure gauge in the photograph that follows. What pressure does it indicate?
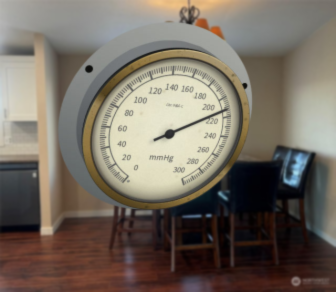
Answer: 210 mmHg
